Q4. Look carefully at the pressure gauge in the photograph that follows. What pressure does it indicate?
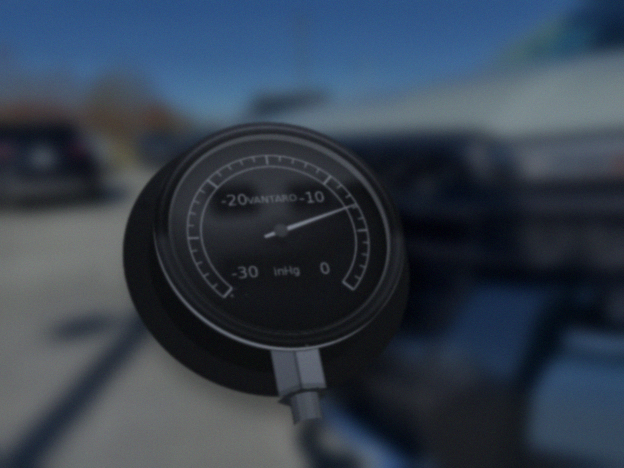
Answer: -7 inHg
